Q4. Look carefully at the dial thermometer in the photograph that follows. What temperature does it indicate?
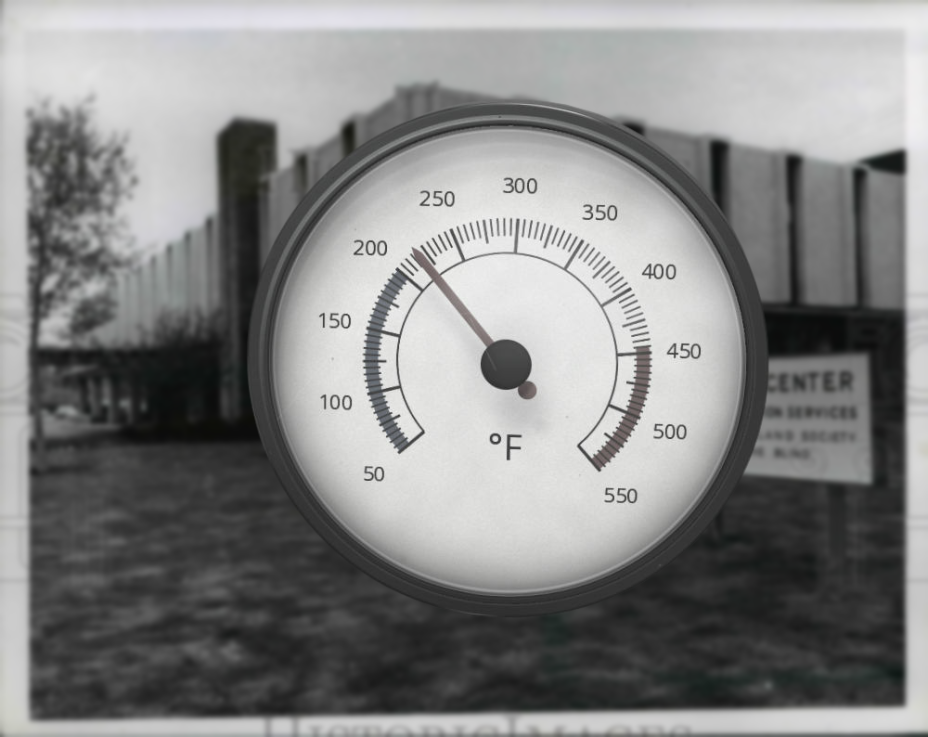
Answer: 220 °F
